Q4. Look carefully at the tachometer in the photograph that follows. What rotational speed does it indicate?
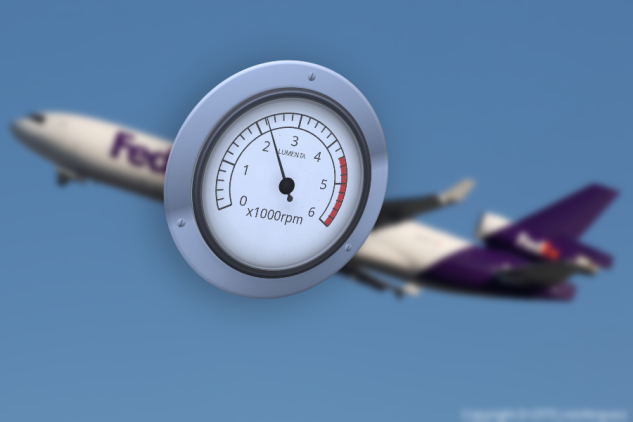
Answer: 2200 rpm
